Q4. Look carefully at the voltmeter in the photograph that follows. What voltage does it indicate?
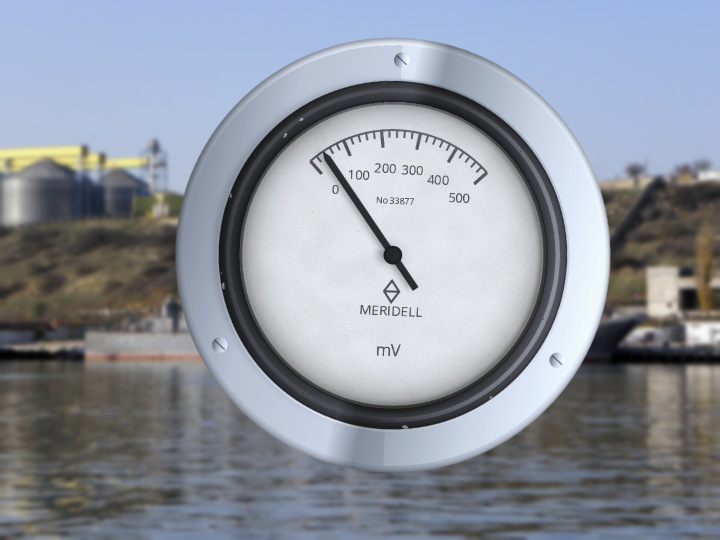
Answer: 40 mV
